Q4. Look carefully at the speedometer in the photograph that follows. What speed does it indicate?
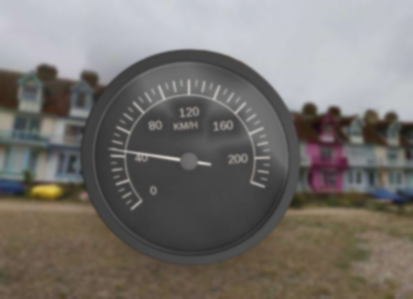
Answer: 45 km/h
